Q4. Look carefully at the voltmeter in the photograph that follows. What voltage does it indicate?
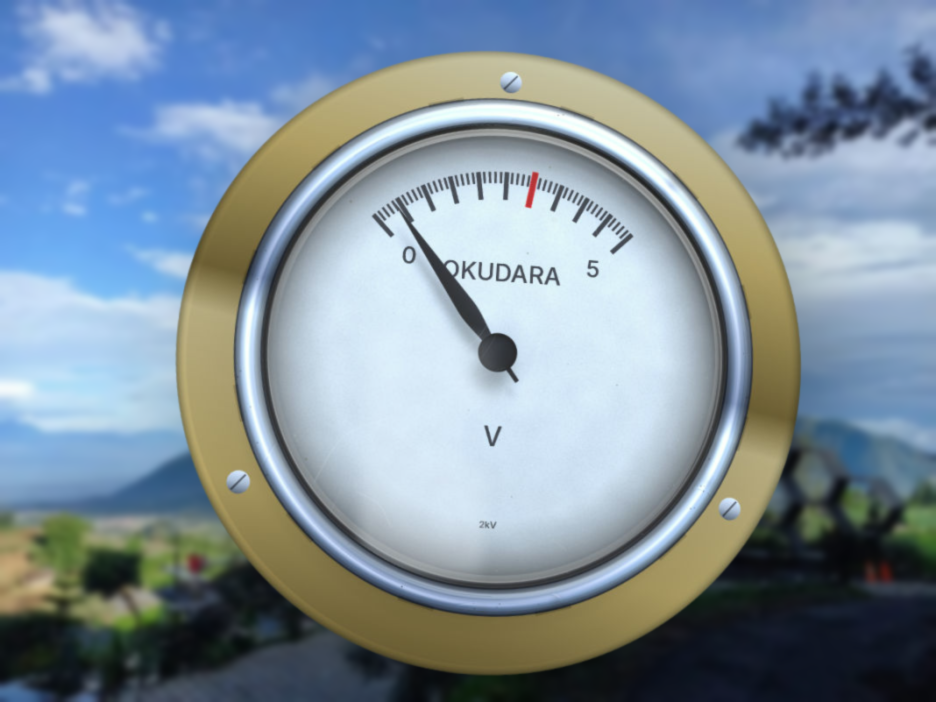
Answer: 0.4 V
